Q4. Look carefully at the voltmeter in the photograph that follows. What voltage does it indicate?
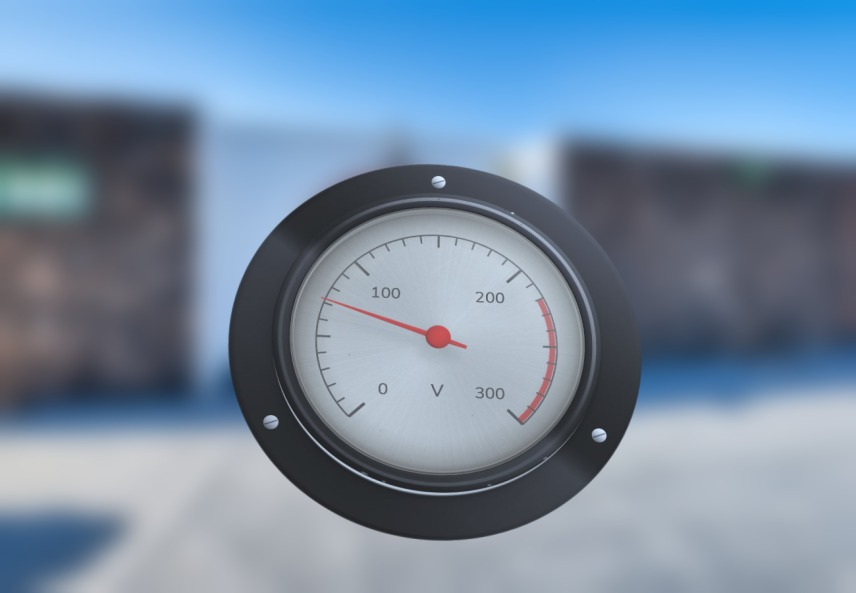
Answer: 70 V
